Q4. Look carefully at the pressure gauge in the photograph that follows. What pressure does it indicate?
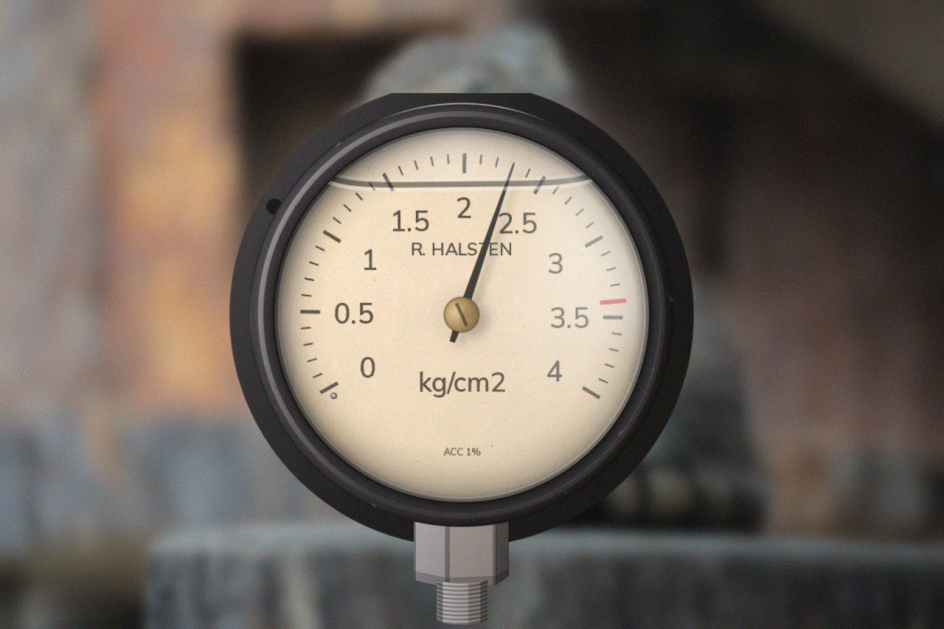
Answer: 2.3 kg/cm²
